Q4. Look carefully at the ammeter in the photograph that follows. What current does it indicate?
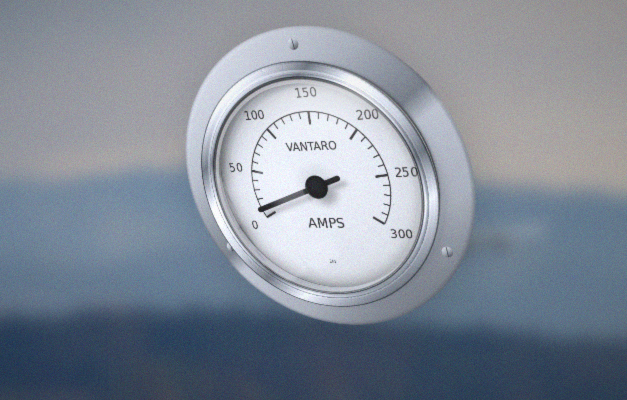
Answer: 10 A
